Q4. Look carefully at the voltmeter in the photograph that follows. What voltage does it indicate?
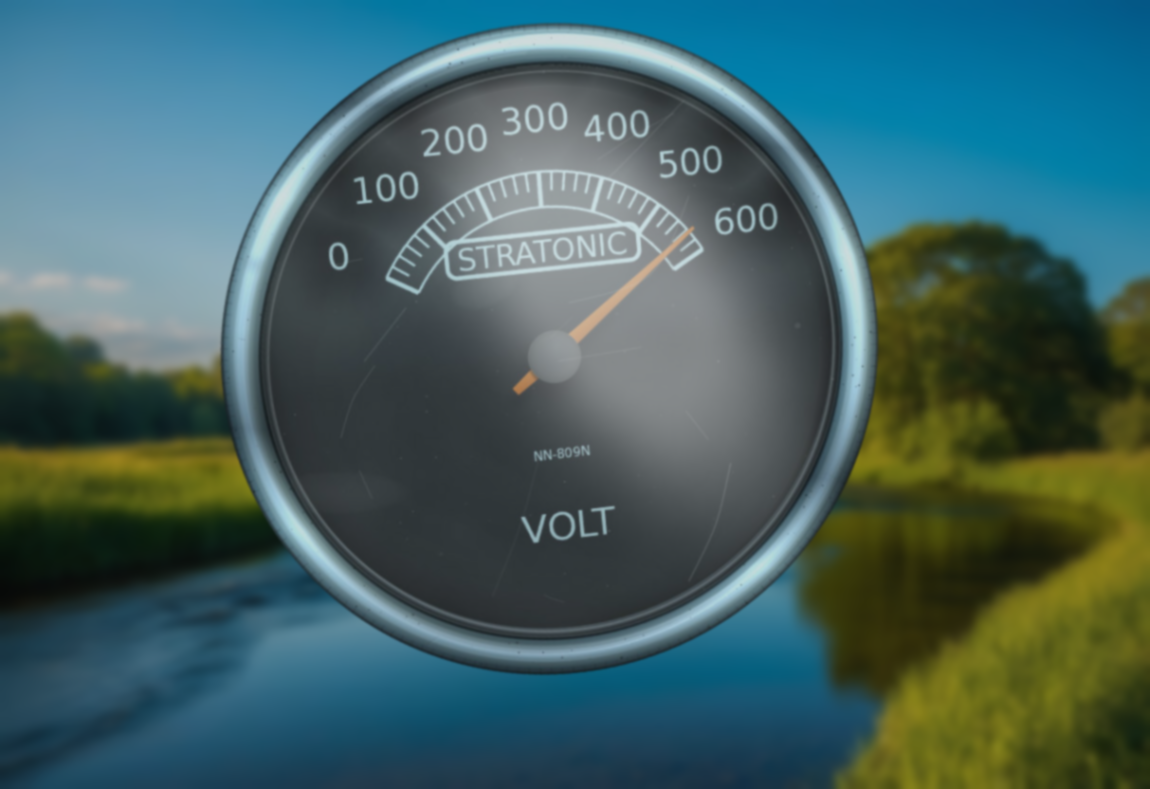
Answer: 560 V
